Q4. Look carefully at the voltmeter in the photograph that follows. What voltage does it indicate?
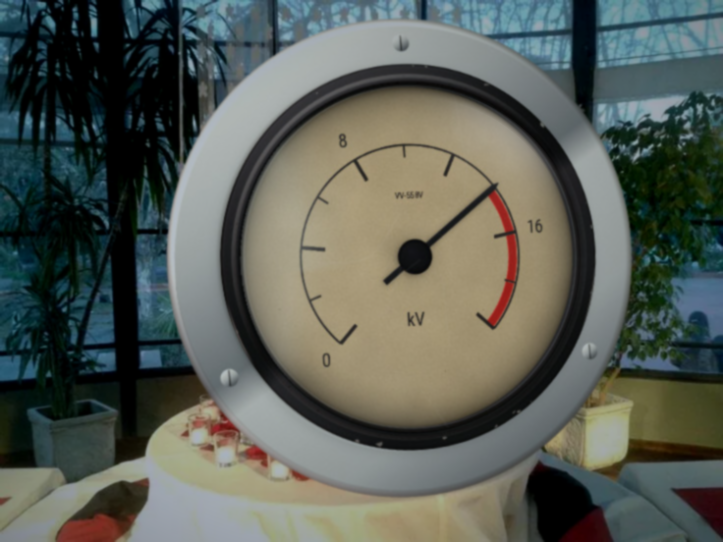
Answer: 14 kV
